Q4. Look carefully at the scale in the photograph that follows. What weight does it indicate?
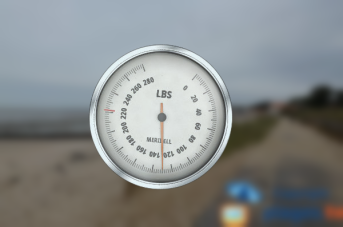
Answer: 130 lb
